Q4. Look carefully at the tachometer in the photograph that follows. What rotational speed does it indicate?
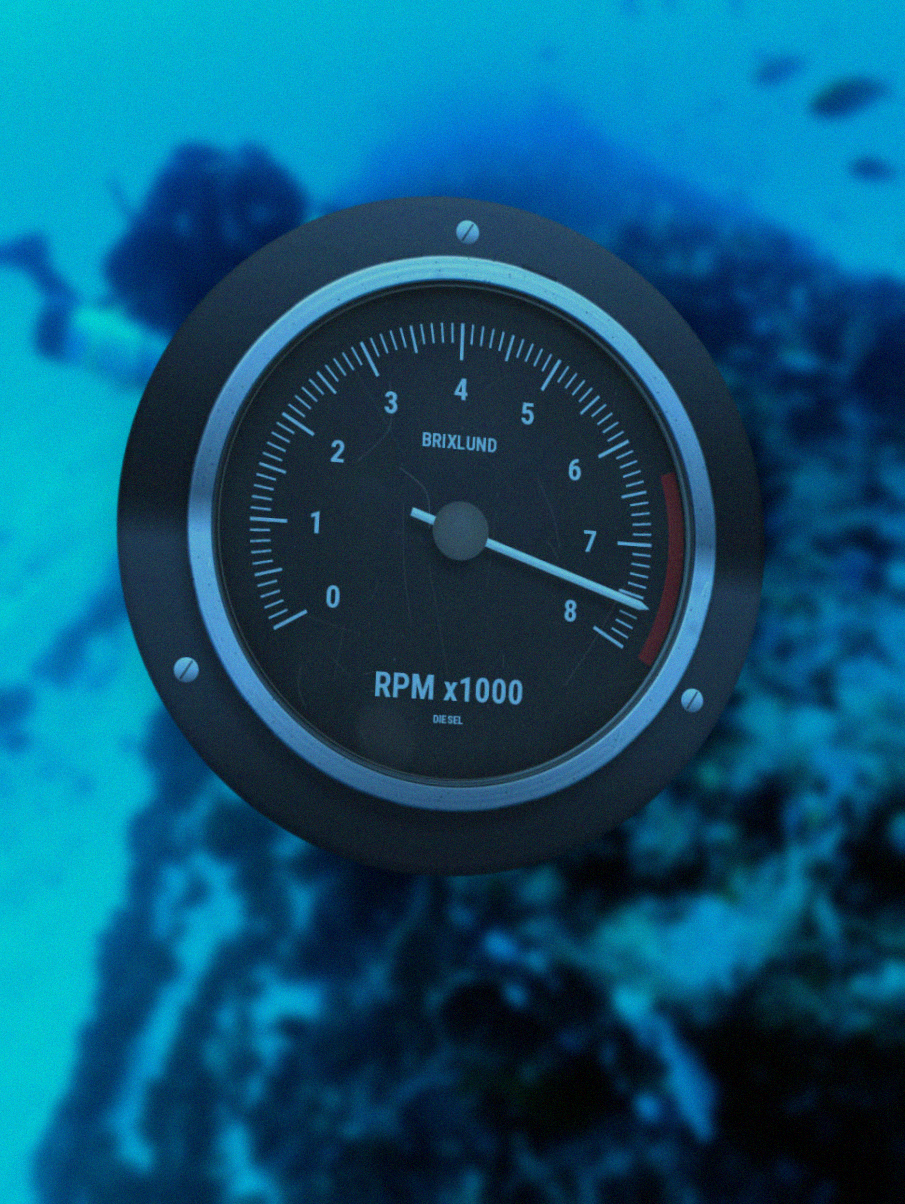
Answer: 7600 rpm
